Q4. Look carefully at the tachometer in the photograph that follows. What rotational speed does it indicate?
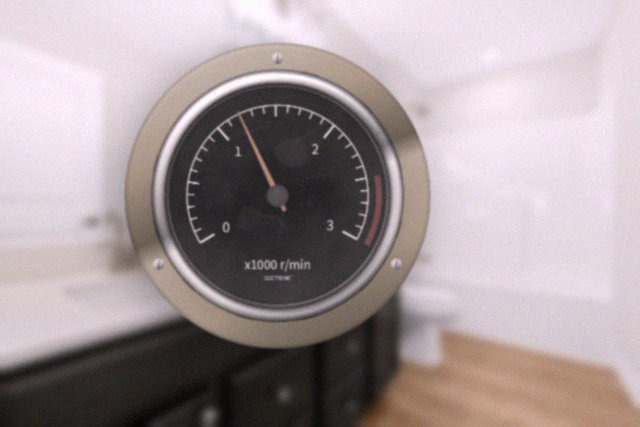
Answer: 1200 rpm
